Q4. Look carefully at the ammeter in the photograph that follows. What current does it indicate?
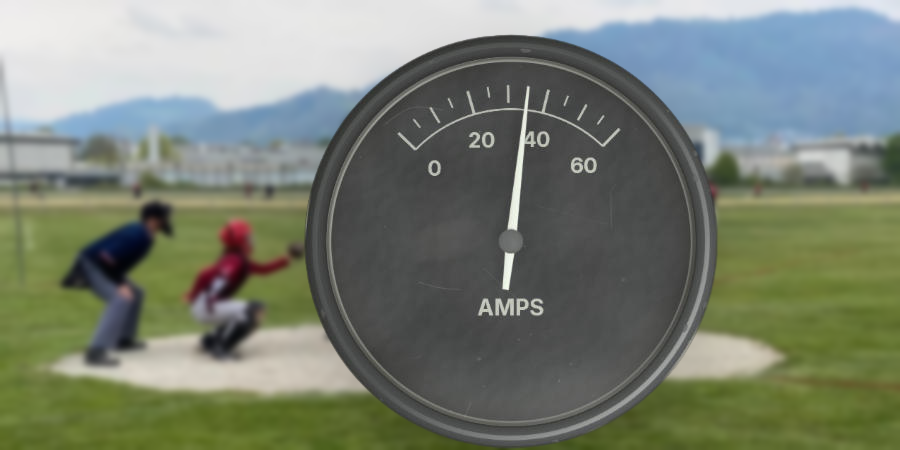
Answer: 35 A
